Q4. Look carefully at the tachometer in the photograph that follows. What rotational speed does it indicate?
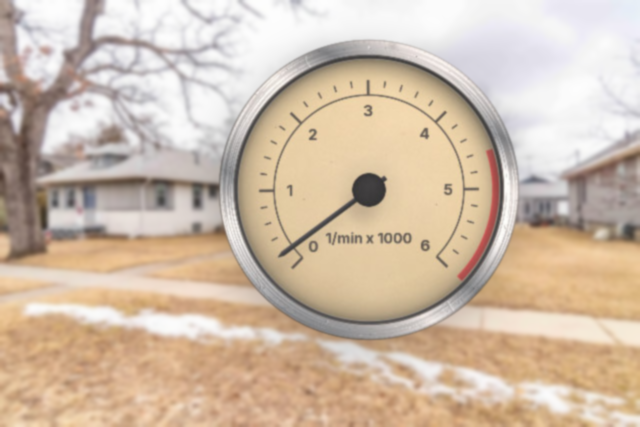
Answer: 200 rpm
